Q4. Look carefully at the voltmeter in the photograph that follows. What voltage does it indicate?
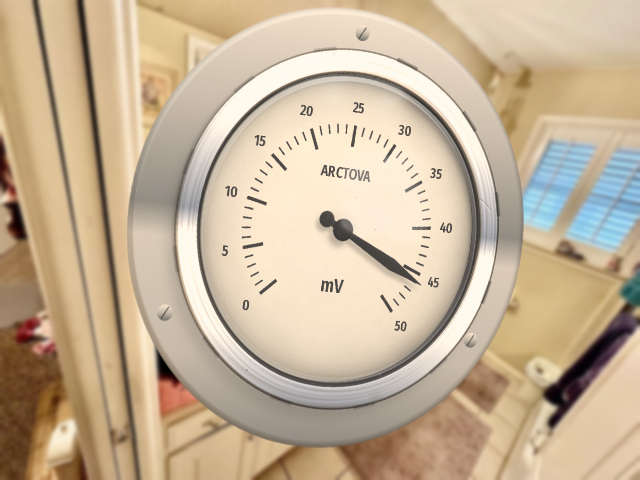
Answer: 46 mV
